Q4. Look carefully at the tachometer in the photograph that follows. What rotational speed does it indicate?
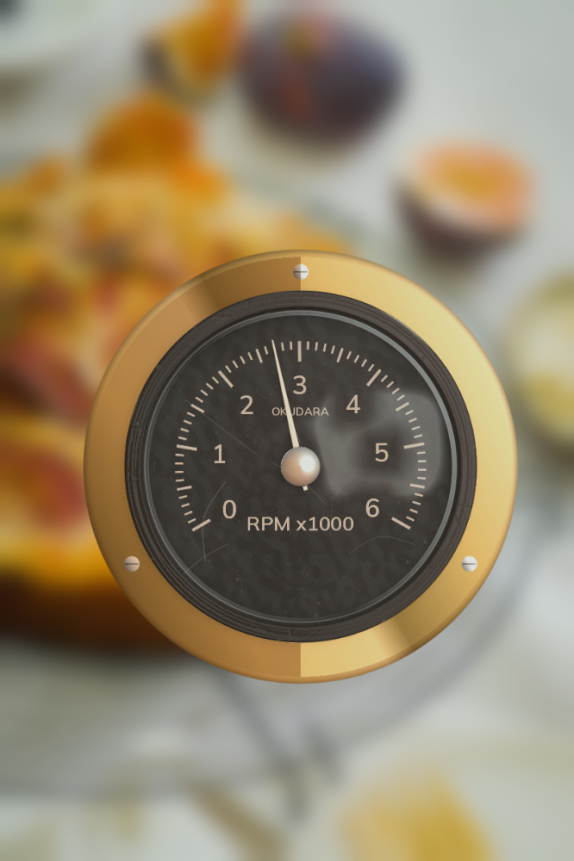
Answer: 2700 rpm
